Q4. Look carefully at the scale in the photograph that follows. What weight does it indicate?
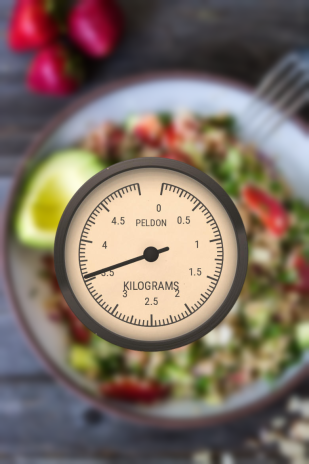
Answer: 3.55 kg
